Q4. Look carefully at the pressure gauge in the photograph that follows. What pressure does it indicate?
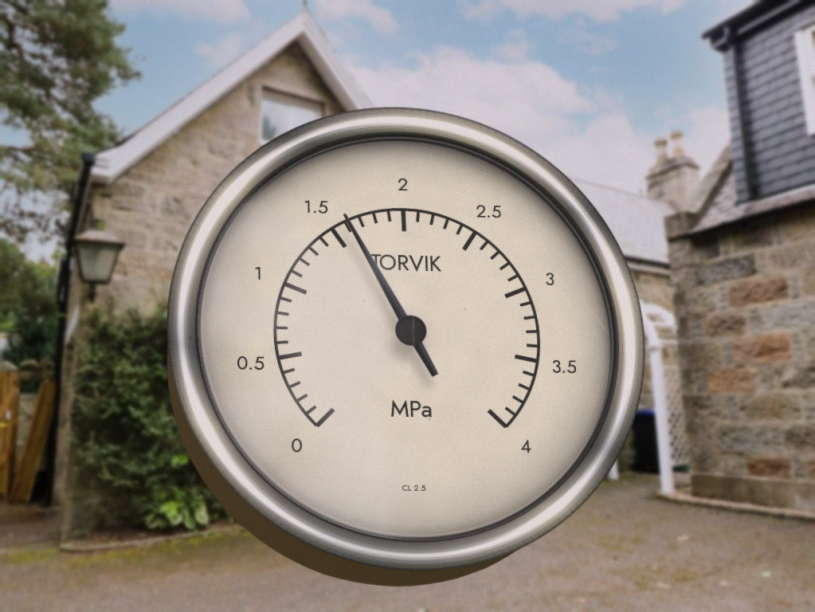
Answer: 1.6 MPa
